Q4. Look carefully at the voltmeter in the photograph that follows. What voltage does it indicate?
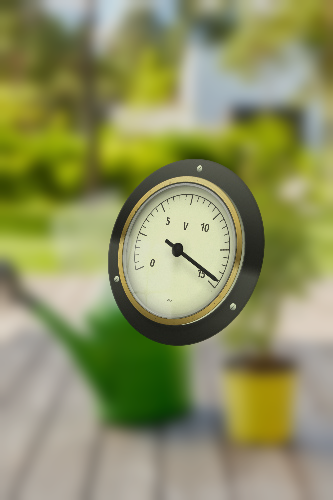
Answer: 14.5 V
